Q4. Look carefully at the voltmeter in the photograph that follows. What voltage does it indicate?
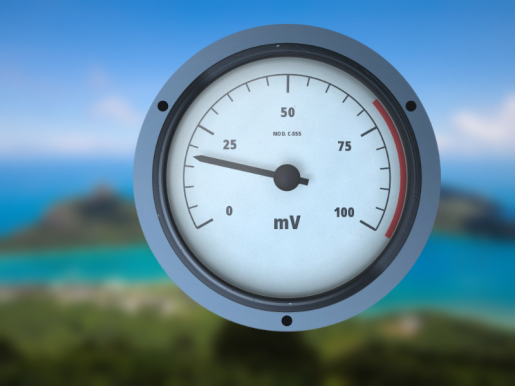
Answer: 17.5 mV
